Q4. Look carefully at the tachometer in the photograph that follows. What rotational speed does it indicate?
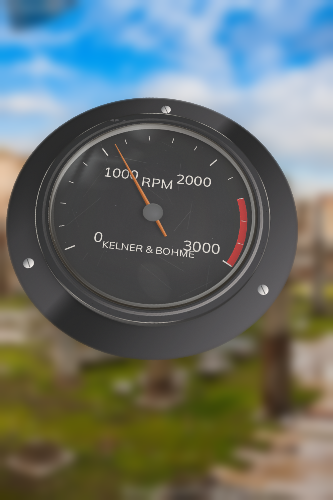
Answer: 1100 rpm
